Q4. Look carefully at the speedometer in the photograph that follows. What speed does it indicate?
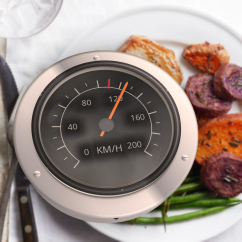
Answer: 125 km/h
